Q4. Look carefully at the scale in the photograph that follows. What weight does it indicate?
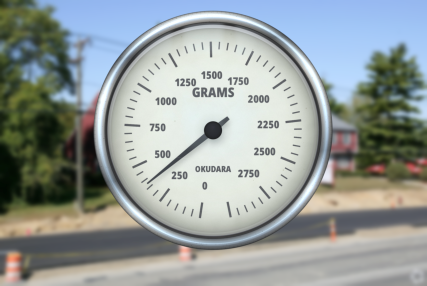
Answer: 375 g
